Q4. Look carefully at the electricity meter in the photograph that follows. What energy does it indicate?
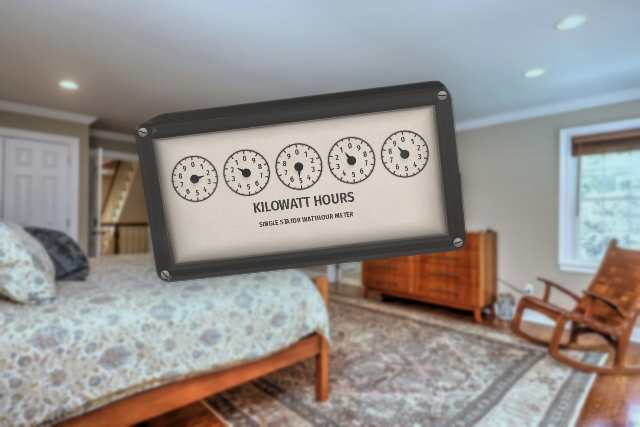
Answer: 21509 kWh
